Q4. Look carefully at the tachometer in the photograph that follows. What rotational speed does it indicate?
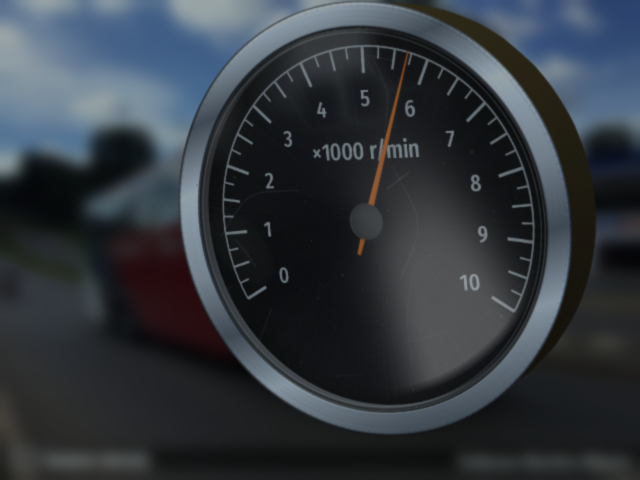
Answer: 5750 rpm
